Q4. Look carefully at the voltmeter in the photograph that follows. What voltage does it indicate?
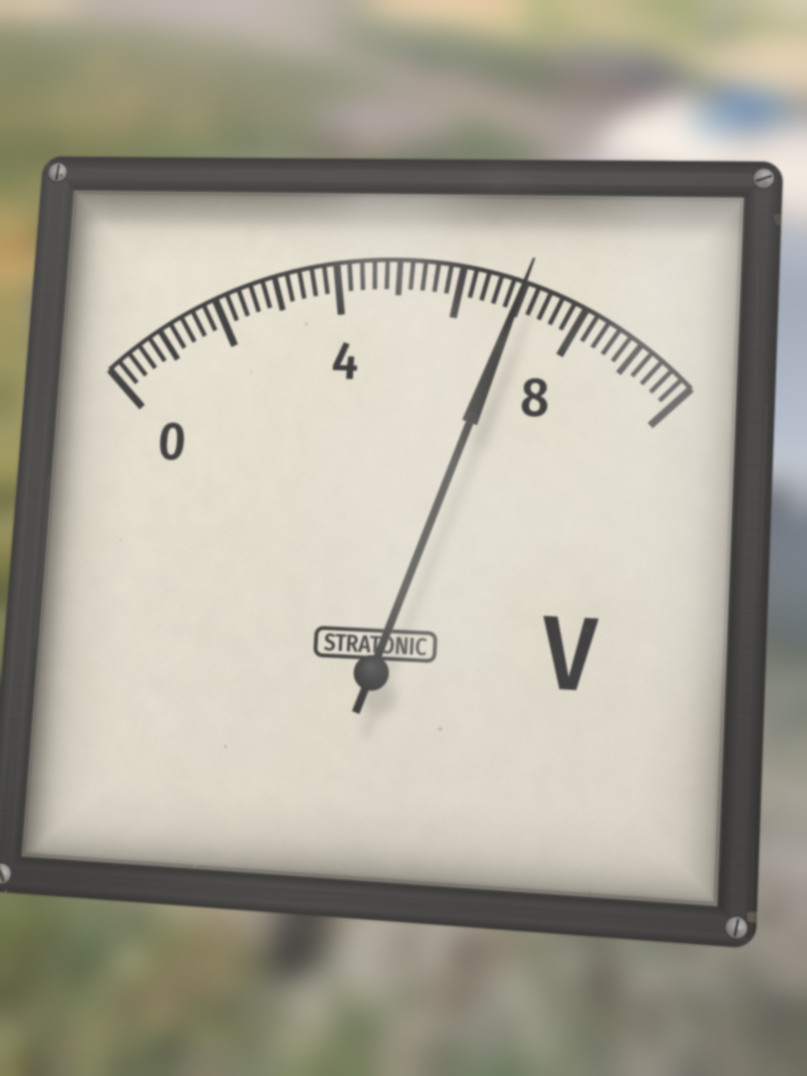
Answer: 7 V
